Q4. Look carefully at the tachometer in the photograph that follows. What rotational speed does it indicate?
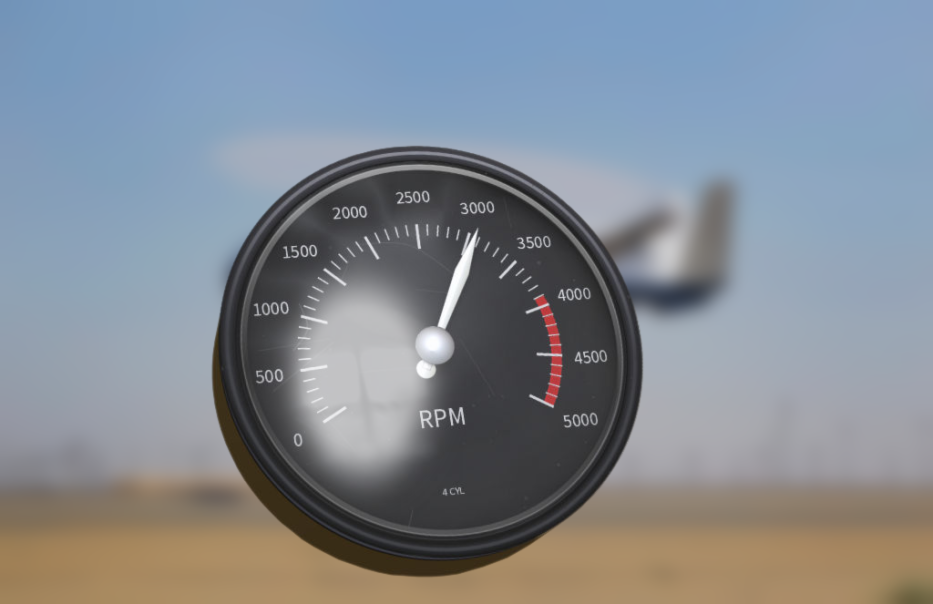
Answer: 3050 rpm
